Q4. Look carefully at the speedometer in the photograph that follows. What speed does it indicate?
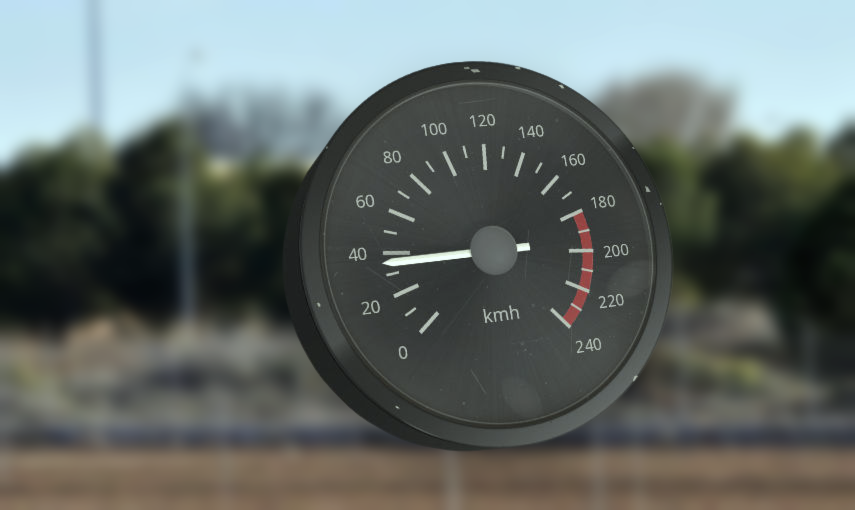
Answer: 35 km/h
